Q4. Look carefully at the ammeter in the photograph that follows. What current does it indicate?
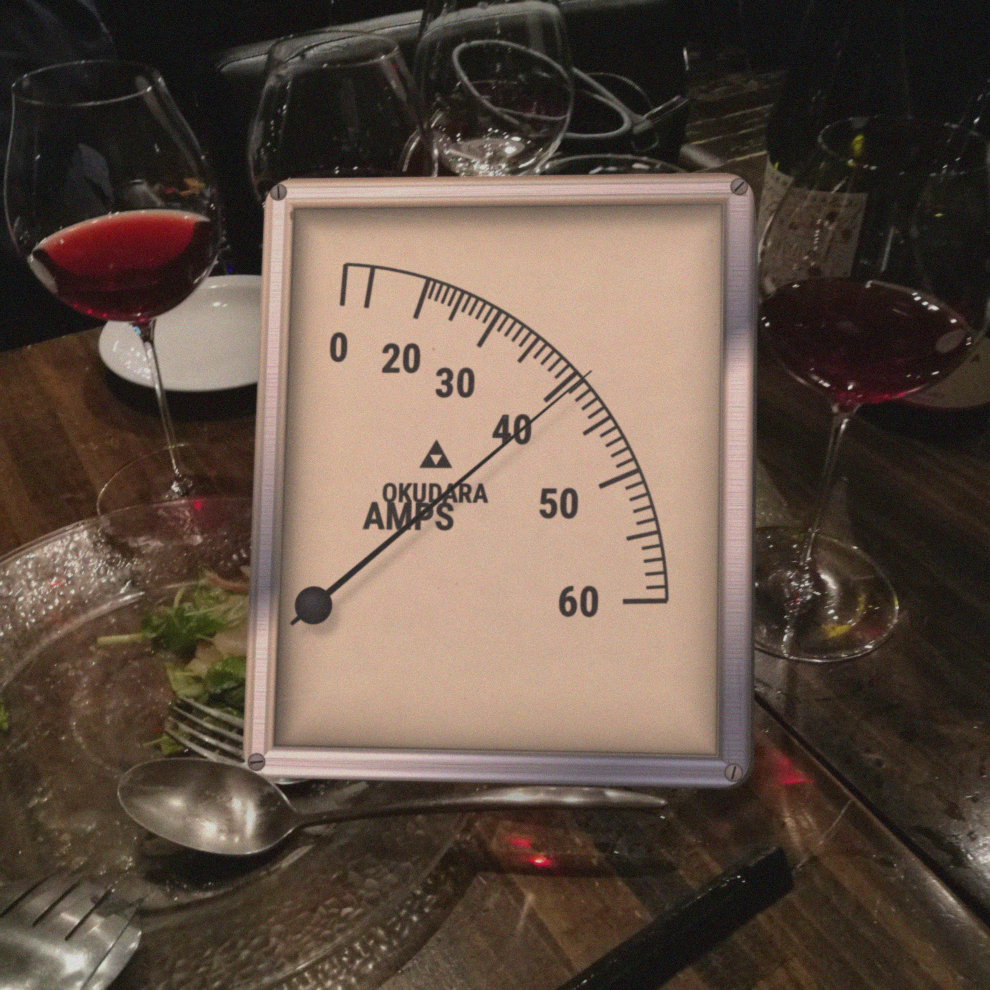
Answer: 41 A
